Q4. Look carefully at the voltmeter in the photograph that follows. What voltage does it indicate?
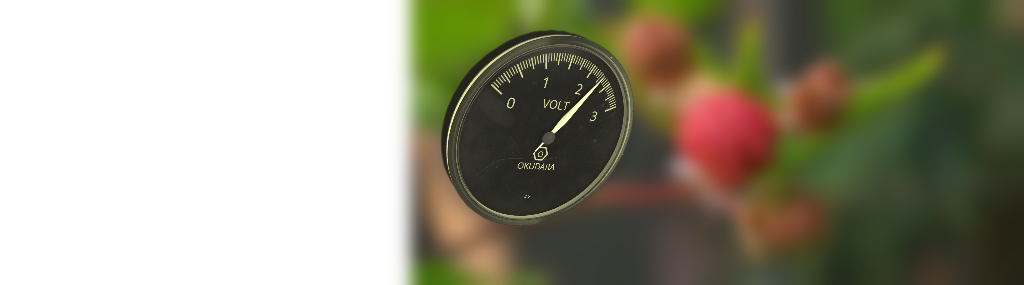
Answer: 2.25 V
